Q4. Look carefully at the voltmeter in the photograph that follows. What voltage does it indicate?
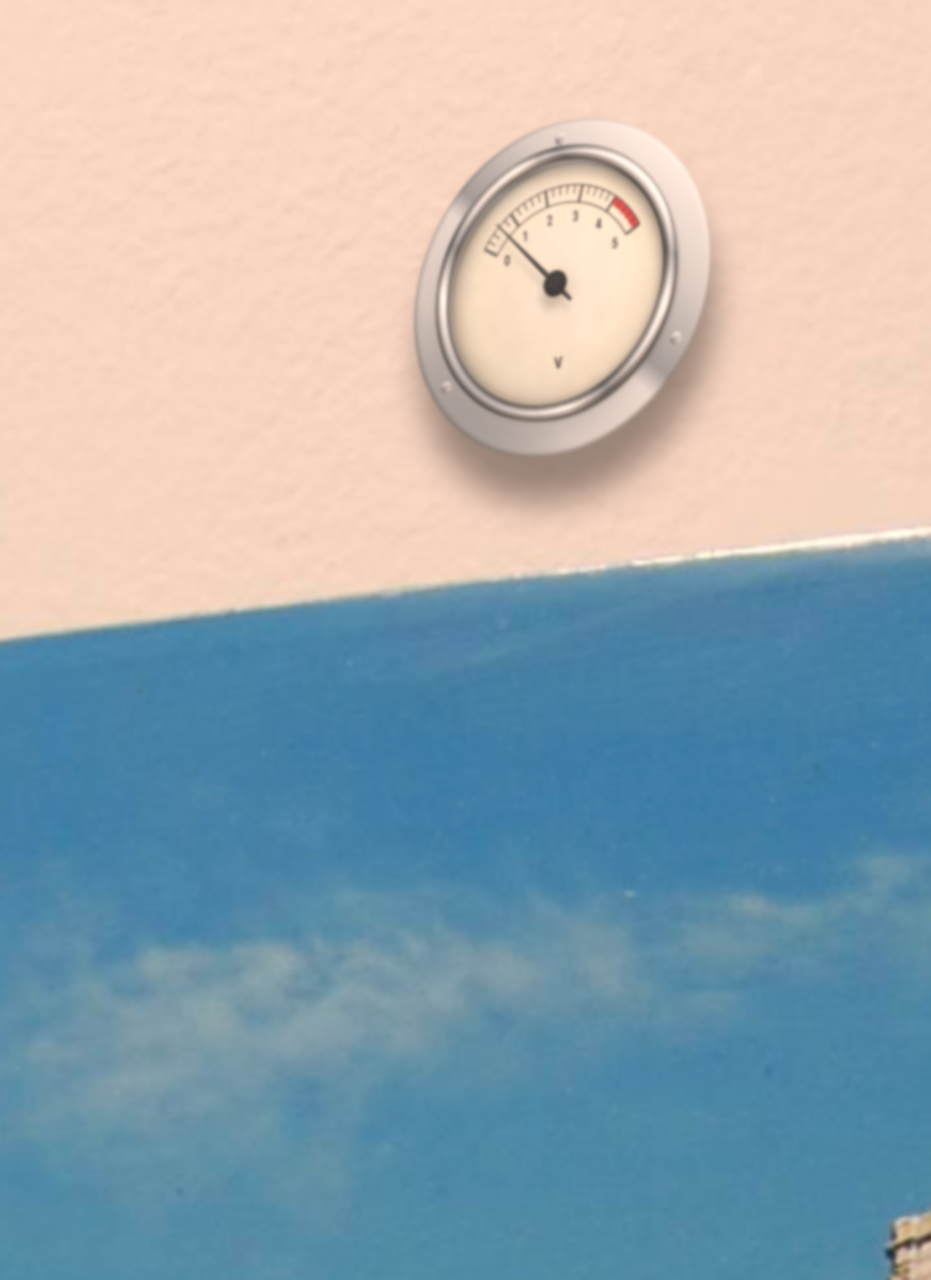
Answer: 0.6 V
